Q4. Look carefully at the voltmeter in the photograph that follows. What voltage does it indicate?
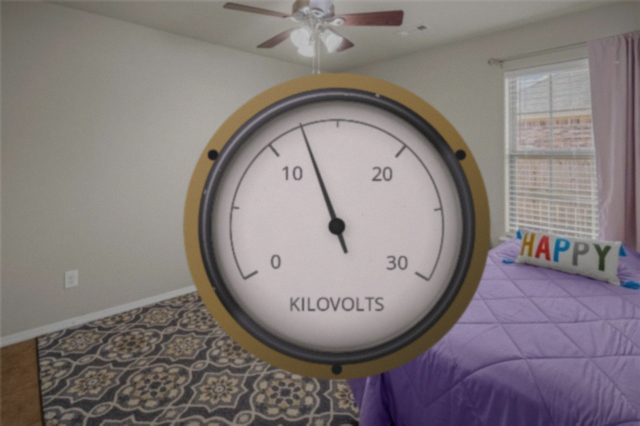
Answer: 12.5 kV
